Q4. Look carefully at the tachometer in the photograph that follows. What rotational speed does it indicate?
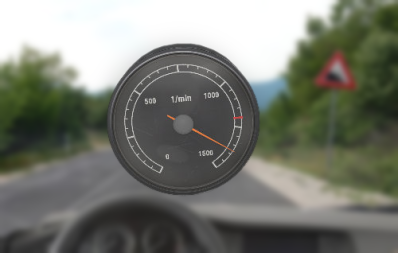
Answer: 1375 rpm
